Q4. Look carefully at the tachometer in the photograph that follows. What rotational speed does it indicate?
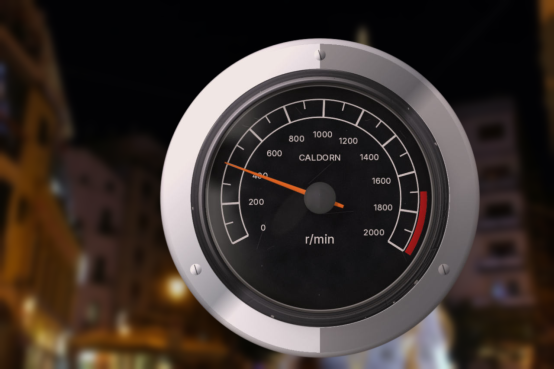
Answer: 400 rpm
